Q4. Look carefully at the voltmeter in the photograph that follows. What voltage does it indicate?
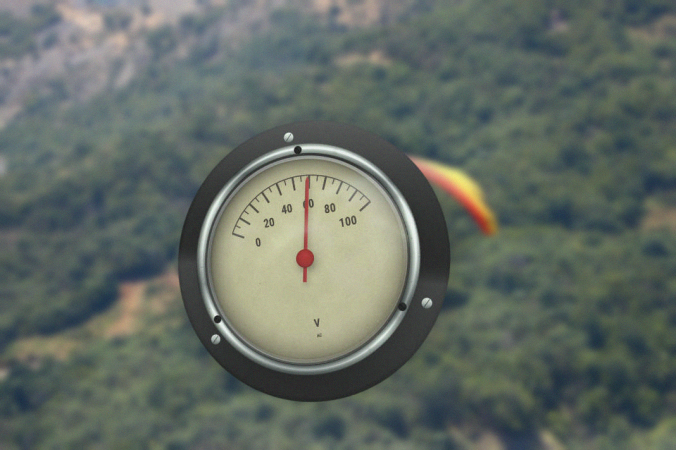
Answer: 60 V
